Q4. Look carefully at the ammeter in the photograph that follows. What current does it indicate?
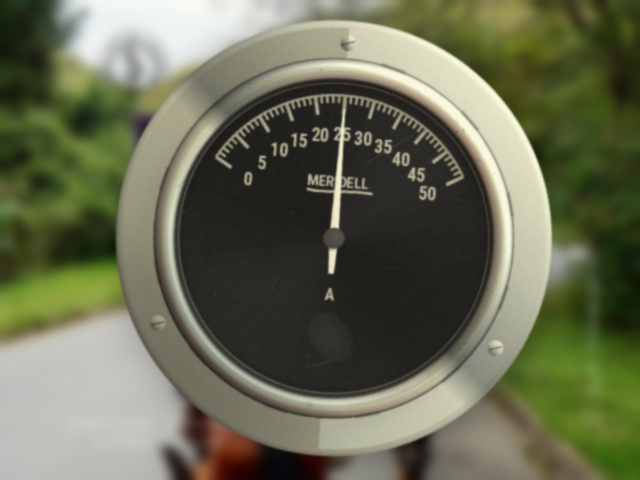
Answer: 25 A
